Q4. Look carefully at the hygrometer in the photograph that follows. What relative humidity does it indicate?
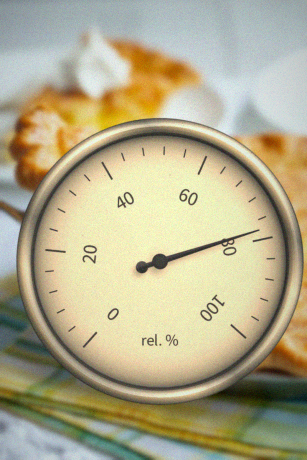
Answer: 78 %
